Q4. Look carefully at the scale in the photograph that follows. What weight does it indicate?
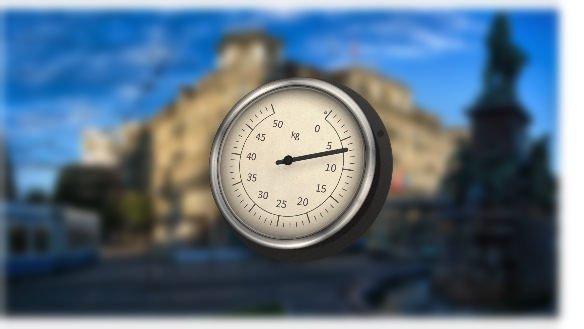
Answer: 7 kg
